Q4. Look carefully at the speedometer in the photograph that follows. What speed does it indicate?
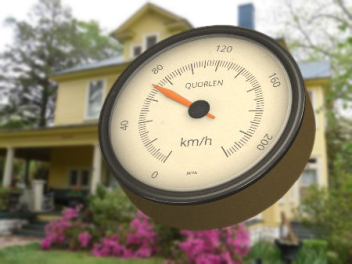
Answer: 70 km/h
